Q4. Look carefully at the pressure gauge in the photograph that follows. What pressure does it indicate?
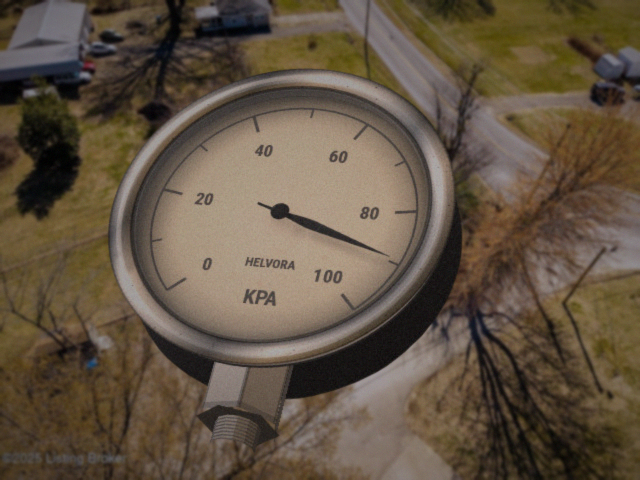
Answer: 90 kPa
